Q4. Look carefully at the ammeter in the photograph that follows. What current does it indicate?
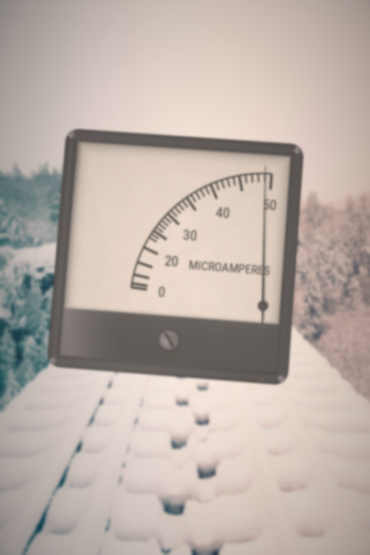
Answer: 49 µA
